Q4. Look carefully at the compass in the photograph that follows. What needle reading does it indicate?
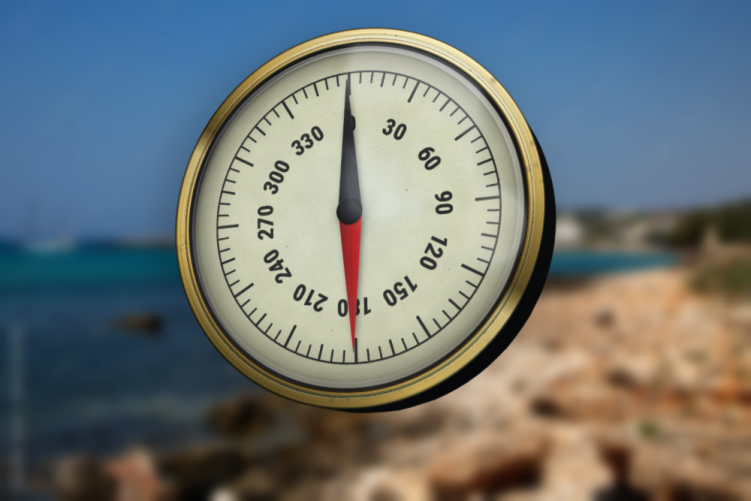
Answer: 180 °
